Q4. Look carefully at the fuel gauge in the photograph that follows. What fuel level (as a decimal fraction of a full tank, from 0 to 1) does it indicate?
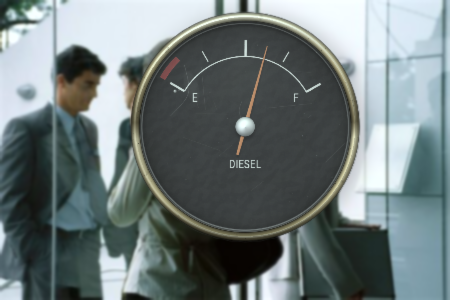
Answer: 0.625
